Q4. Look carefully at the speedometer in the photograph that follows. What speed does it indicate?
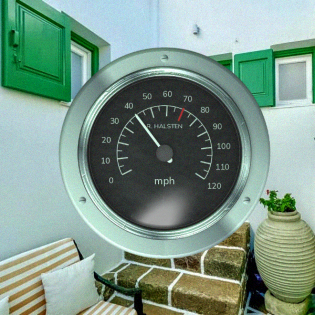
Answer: 40 mph
